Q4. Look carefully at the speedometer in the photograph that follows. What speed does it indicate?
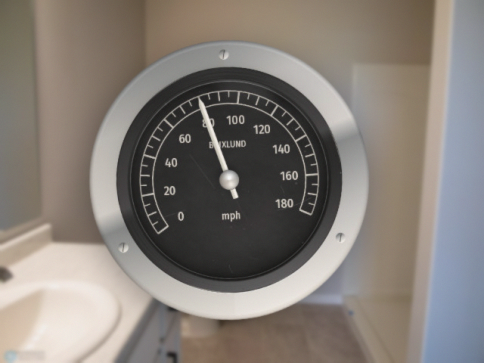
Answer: 80 mph
